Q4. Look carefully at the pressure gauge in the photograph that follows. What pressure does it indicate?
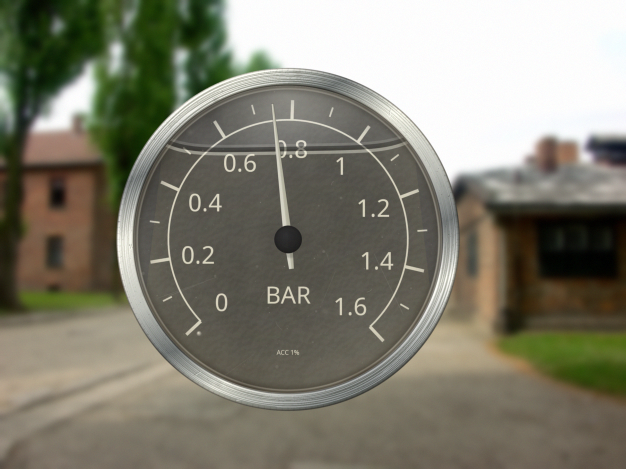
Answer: 0.75 bar
